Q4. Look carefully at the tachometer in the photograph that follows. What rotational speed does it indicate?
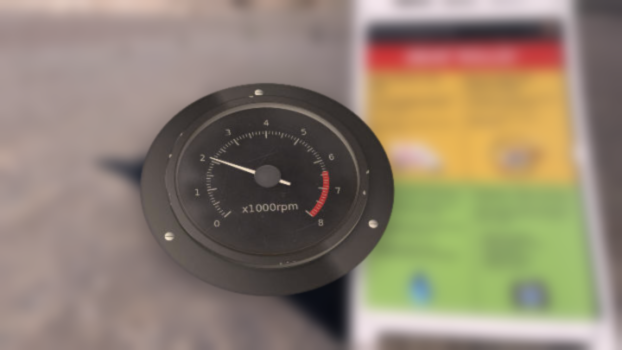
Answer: 2000 rpm
